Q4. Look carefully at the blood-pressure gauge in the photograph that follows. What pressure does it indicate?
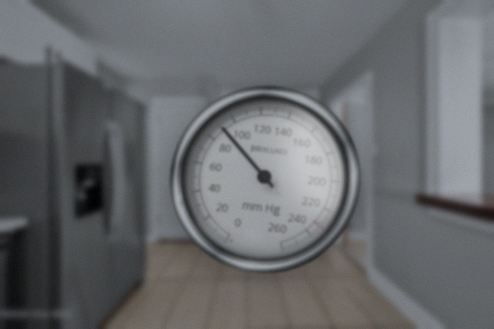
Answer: 90 mmHg
